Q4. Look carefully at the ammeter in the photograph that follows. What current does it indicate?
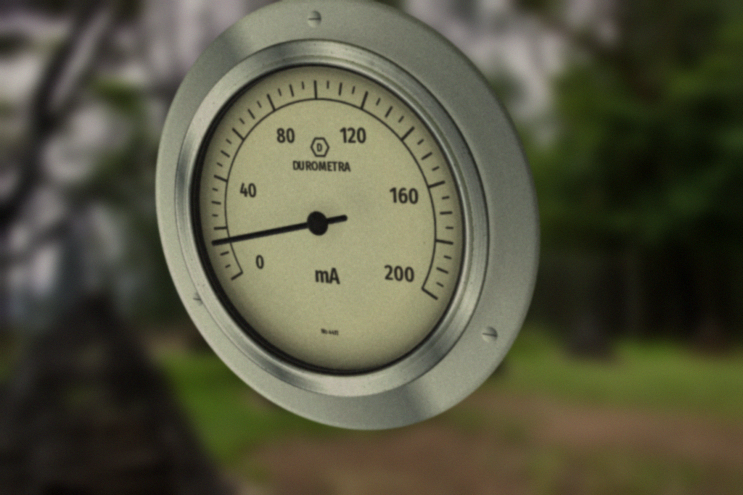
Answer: 15 mA
